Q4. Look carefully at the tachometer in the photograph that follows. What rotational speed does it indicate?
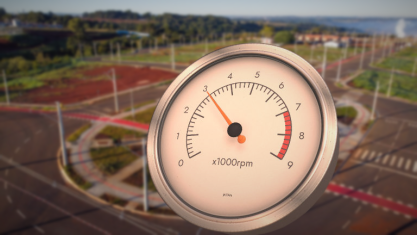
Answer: 3000 rpm
